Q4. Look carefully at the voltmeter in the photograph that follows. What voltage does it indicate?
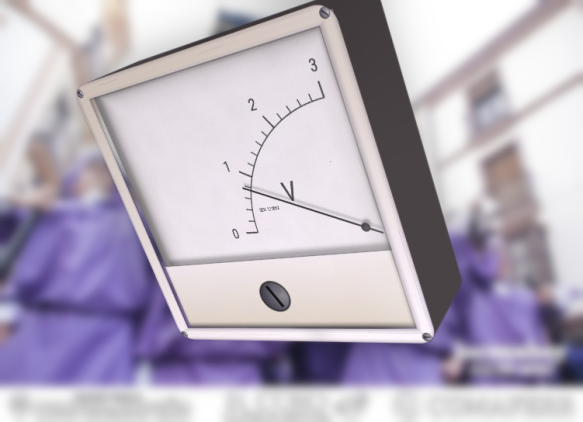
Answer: 0.8 V
